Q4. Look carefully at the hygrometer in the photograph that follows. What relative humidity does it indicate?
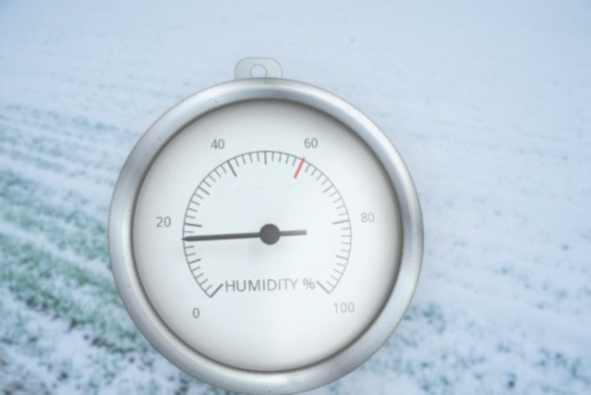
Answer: 16 %
